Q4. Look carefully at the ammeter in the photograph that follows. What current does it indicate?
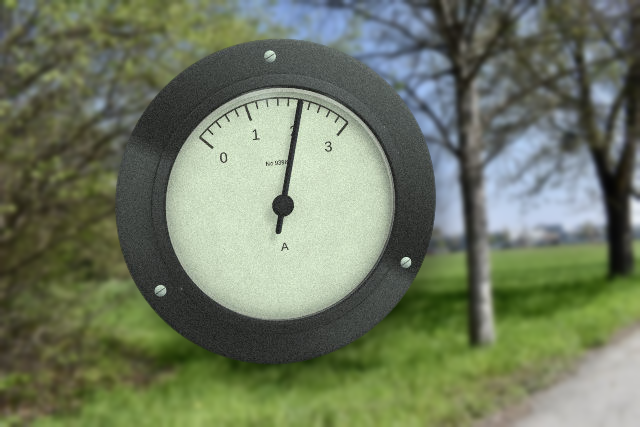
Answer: 2 A
